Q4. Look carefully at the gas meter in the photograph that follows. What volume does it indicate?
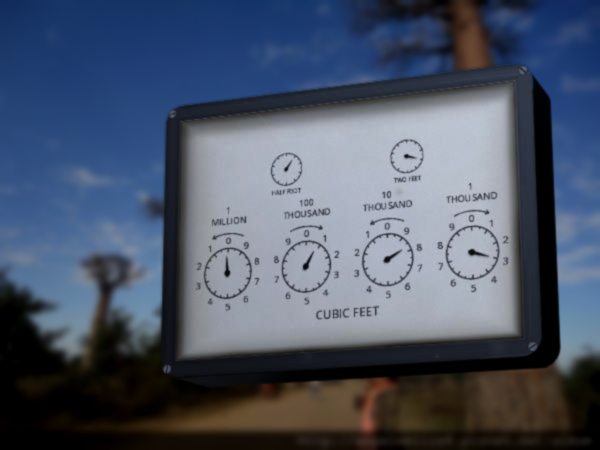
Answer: 8300 ft³
